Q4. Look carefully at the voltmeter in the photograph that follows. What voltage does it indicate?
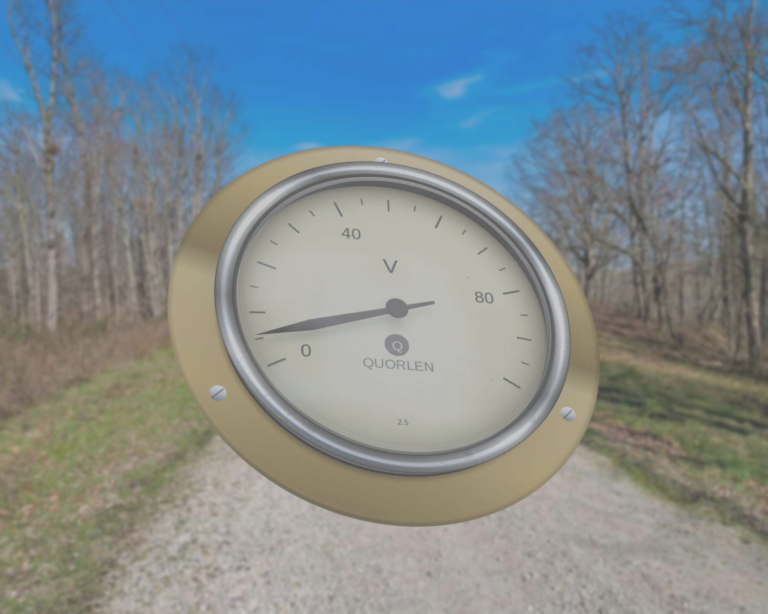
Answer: 5 V
